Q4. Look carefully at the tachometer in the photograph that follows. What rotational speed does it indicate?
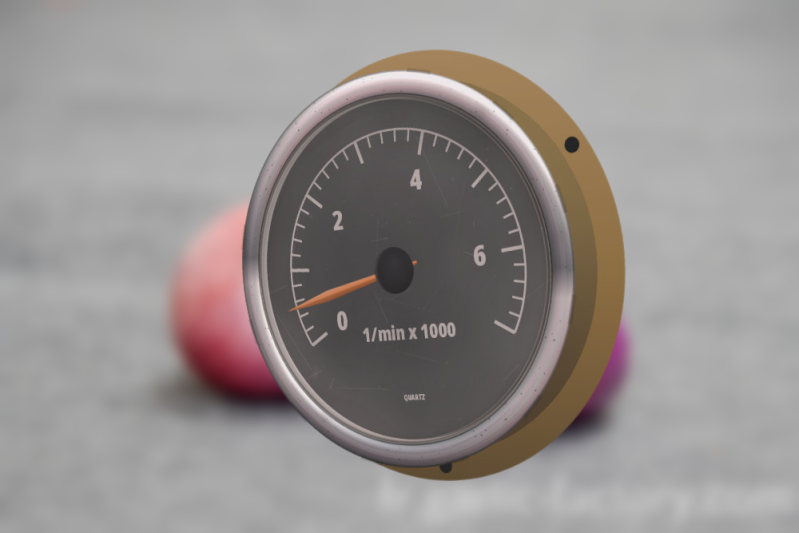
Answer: 500 rpm
